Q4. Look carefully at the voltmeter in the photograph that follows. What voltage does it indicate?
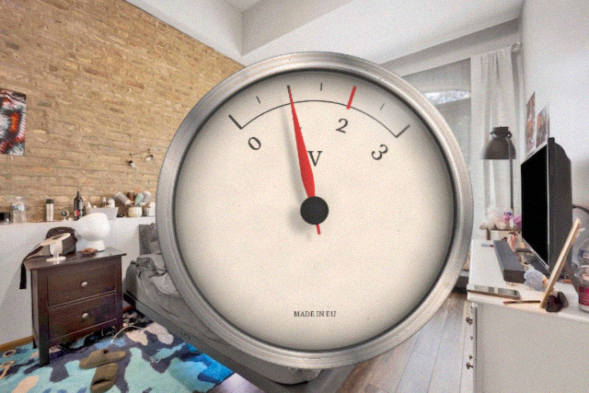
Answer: 1 V
